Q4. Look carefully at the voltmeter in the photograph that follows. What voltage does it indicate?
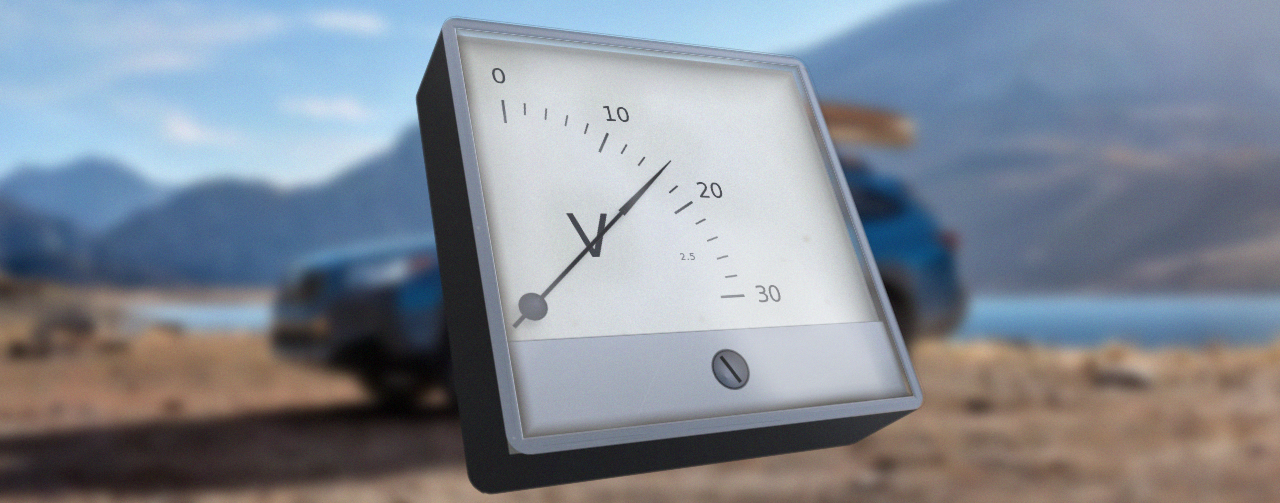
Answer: 16 V
